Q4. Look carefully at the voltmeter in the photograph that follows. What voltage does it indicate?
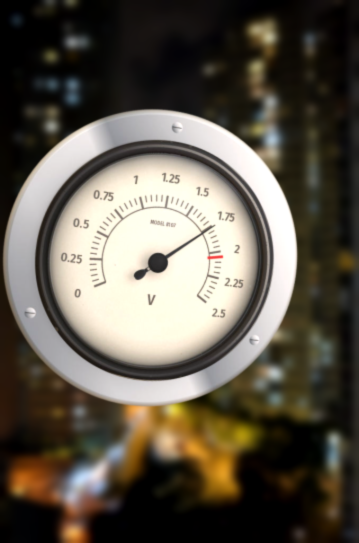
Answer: 1.75 V
